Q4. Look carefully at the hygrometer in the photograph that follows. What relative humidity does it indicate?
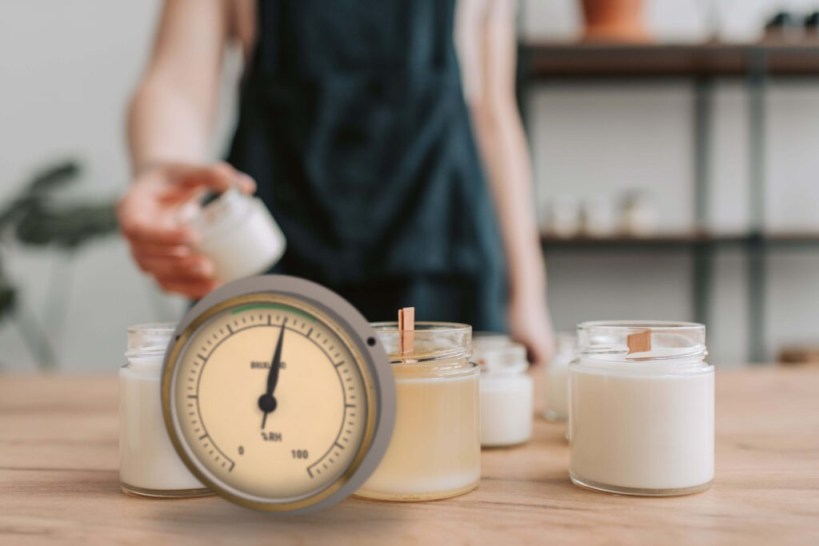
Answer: 54 %
